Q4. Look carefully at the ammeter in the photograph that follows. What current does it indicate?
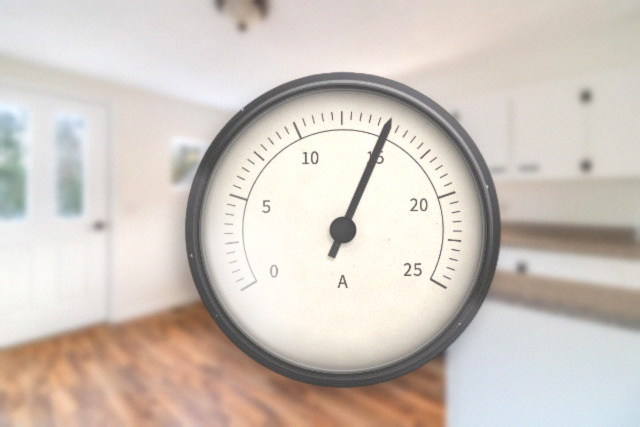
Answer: 15 A
